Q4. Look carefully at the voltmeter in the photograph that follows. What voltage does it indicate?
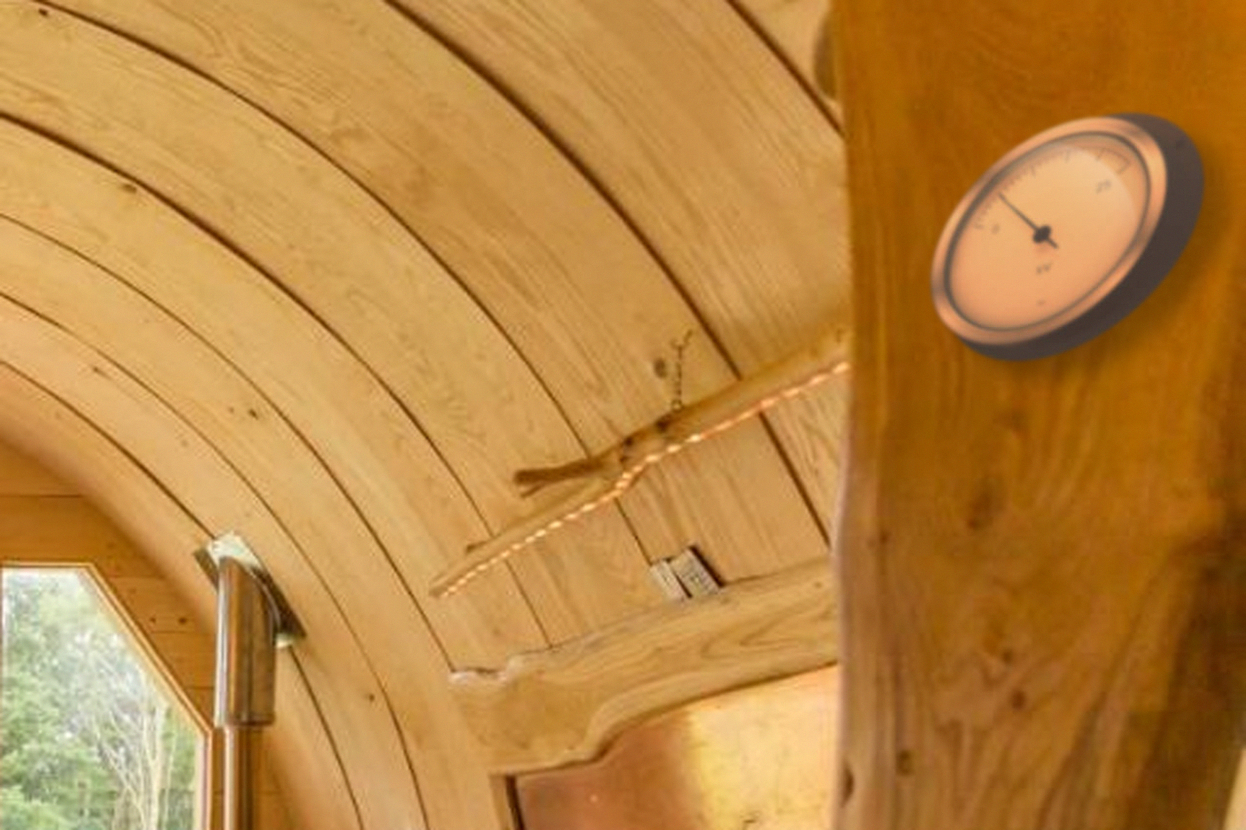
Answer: 5 kV
